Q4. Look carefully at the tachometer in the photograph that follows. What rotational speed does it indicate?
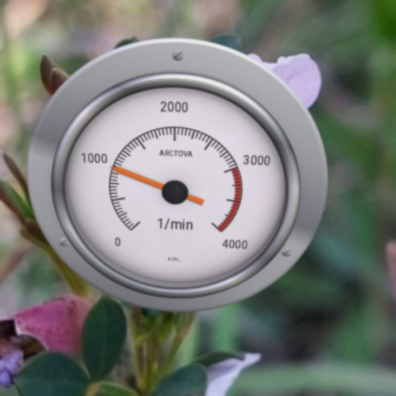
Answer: 1000 rpm
